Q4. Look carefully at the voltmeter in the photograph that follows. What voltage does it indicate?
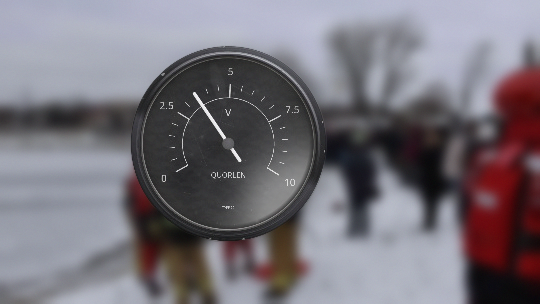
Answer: 3.5 V
